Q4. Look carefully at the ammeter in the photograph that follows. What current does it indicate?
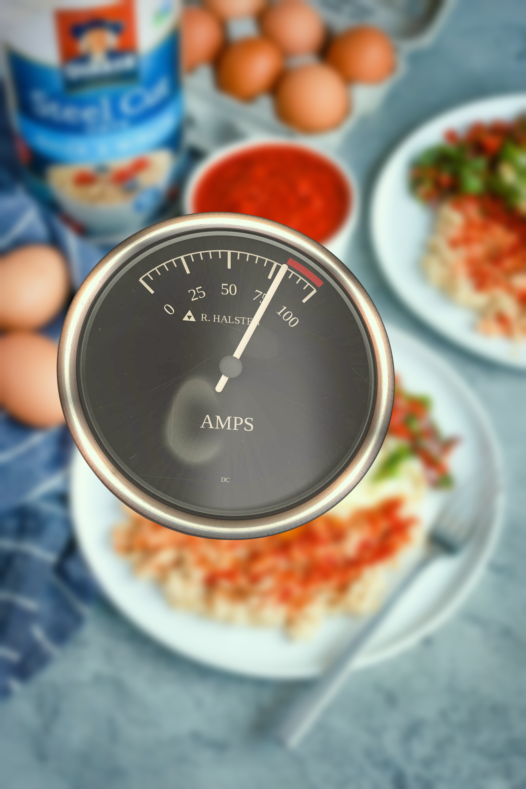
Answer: 80 A
